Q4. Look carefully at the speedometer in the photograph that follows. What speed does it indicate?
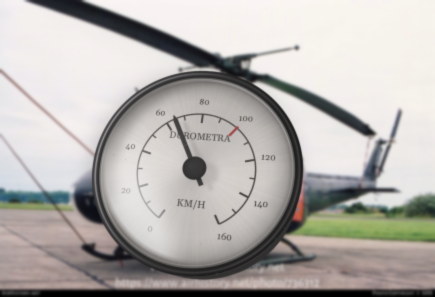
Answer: 65 km/h
